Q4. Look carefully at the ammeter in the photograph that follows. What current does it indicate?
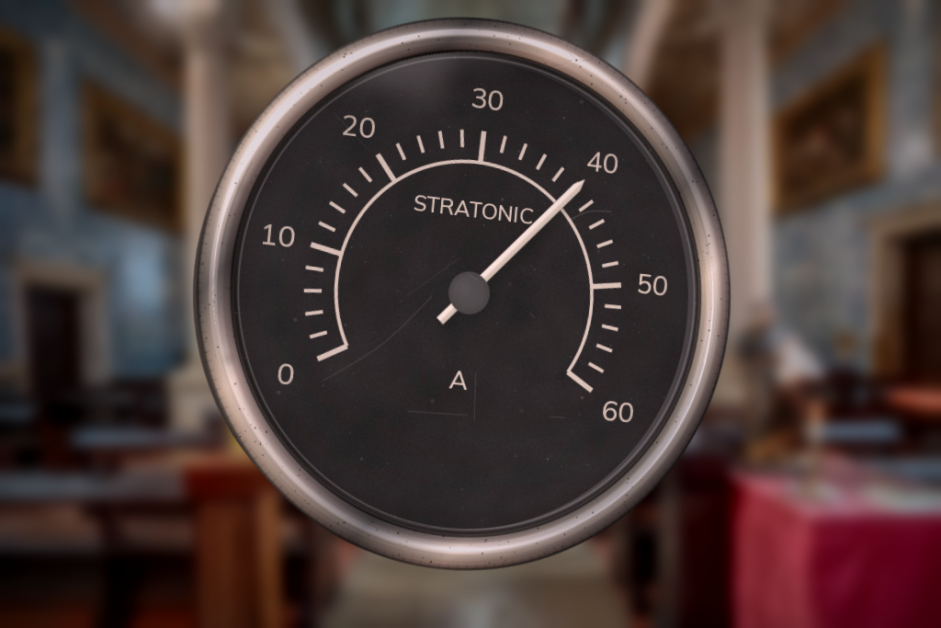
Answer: 40 A
